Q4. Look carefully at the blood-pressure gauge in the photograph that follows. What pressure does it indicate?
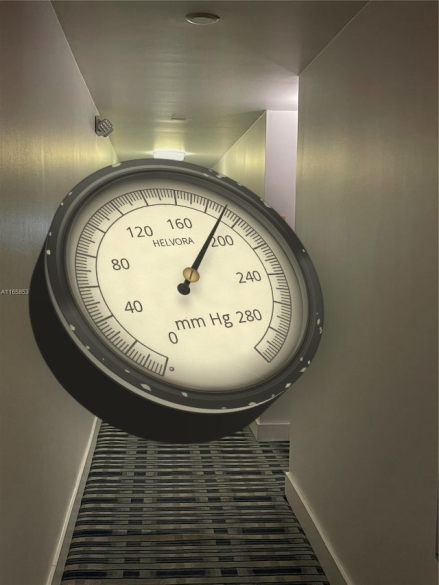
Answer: 190 mmHg
